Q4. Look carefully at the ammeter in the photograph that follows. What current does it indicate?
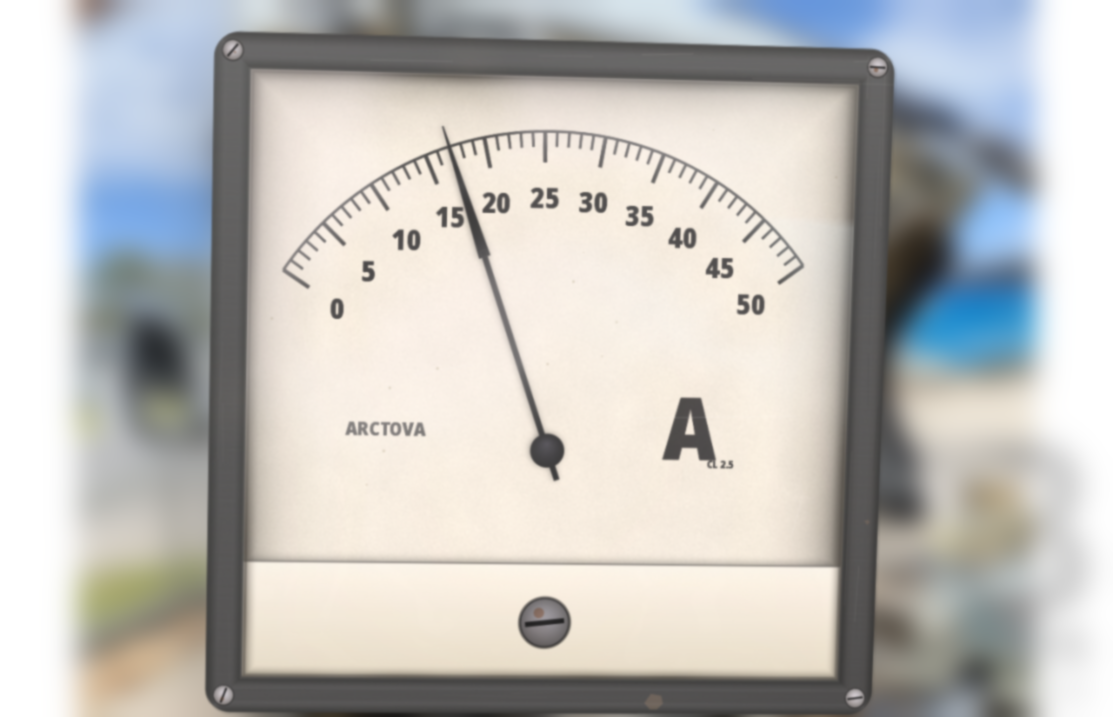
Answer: 17 A
